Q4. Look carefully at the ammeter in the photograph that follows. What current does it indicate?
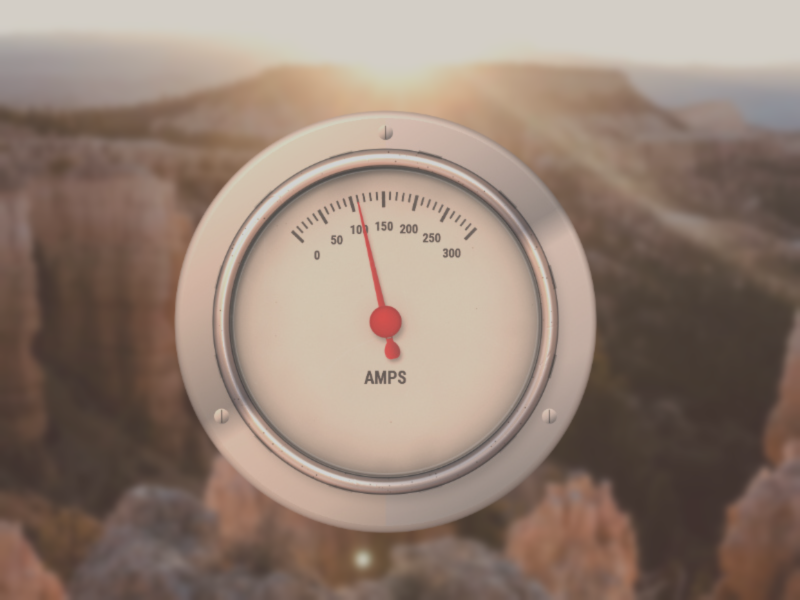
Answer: 110 A
